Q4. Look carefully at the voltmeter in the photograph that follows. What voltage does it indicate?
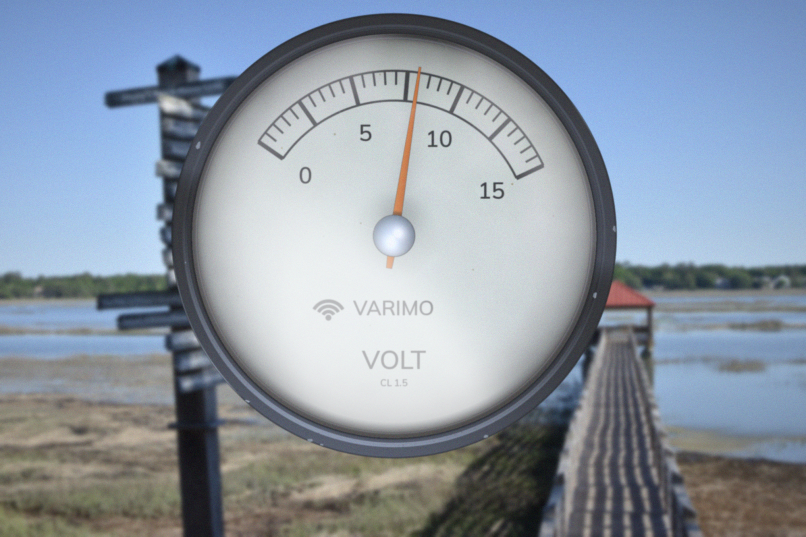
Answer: 8 V
